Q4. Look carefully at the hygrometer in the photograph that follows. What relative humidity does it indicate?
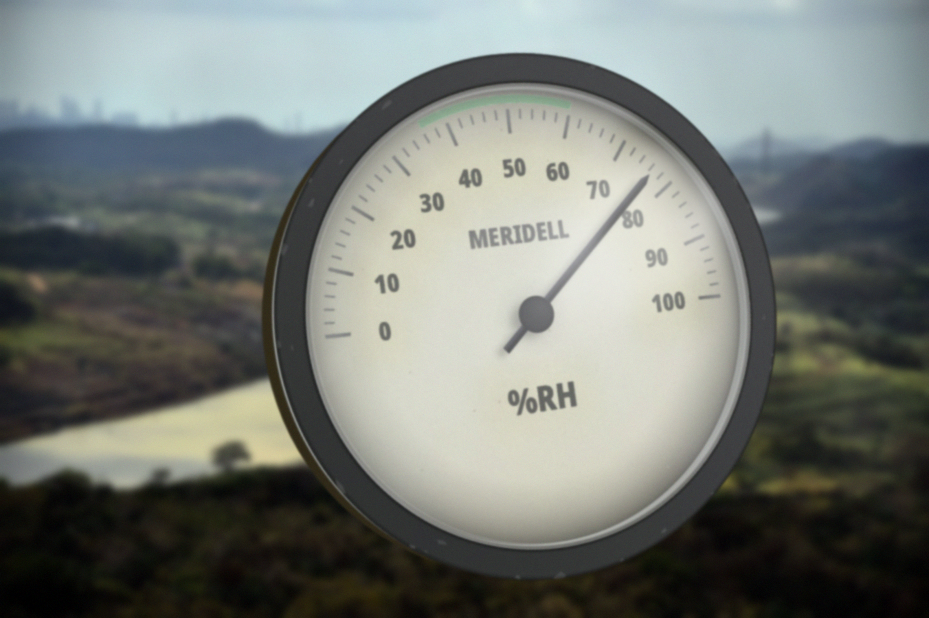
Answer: 76 %
